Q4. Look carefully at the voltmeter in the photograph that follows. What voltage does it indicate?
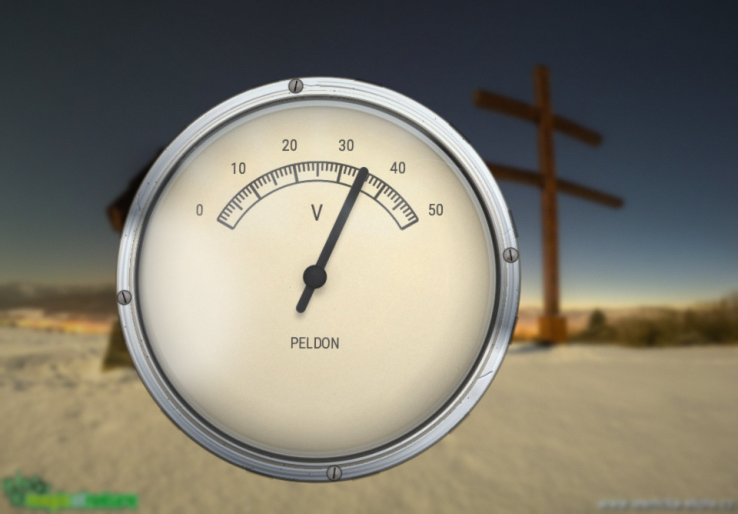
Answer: 35 V
